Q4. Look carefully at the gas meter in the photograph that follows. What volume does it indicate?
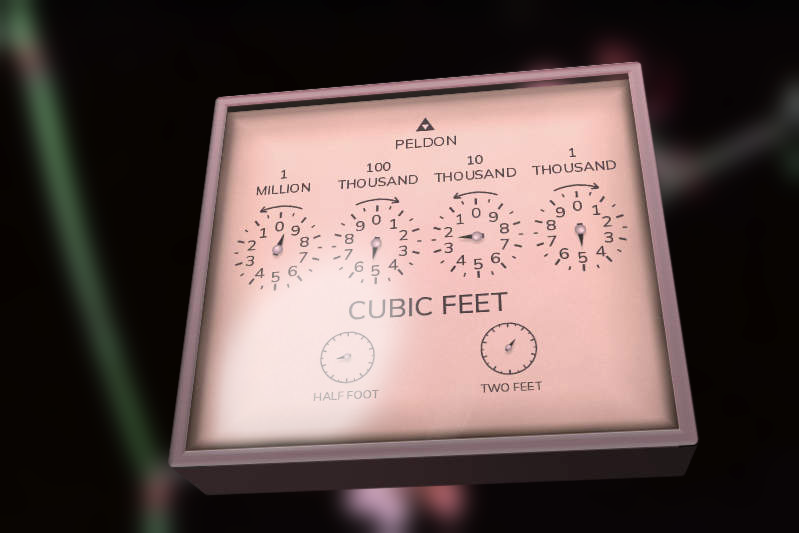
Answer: 952500 ft³
